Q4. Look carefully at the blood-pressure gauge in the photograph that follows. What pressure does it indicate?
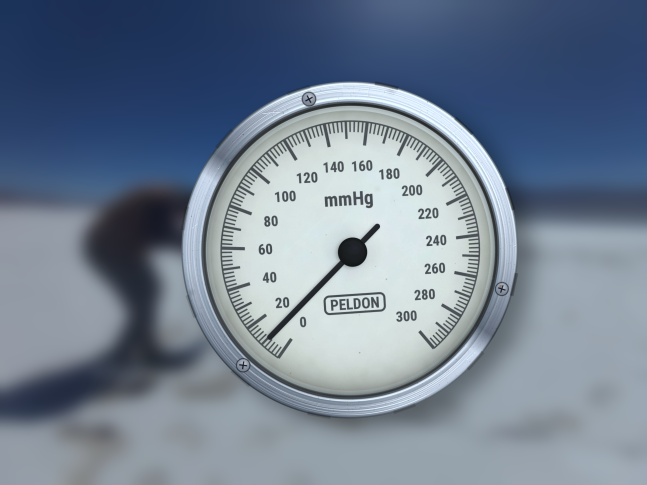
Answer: 10 mmHg
